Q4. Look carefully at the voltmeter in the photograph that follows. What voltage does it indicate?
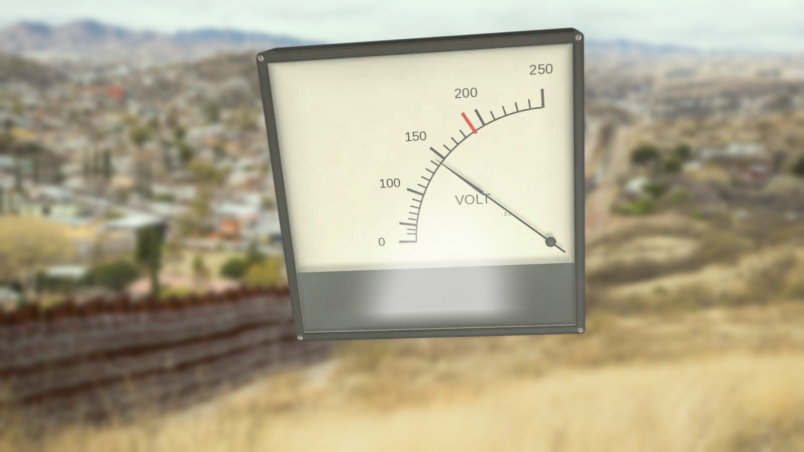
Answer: 145 V
